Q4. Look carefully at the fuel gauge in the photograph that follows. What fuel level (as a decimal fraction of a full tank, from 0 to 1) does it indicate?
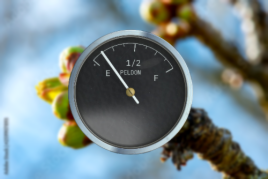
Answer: 0.125
